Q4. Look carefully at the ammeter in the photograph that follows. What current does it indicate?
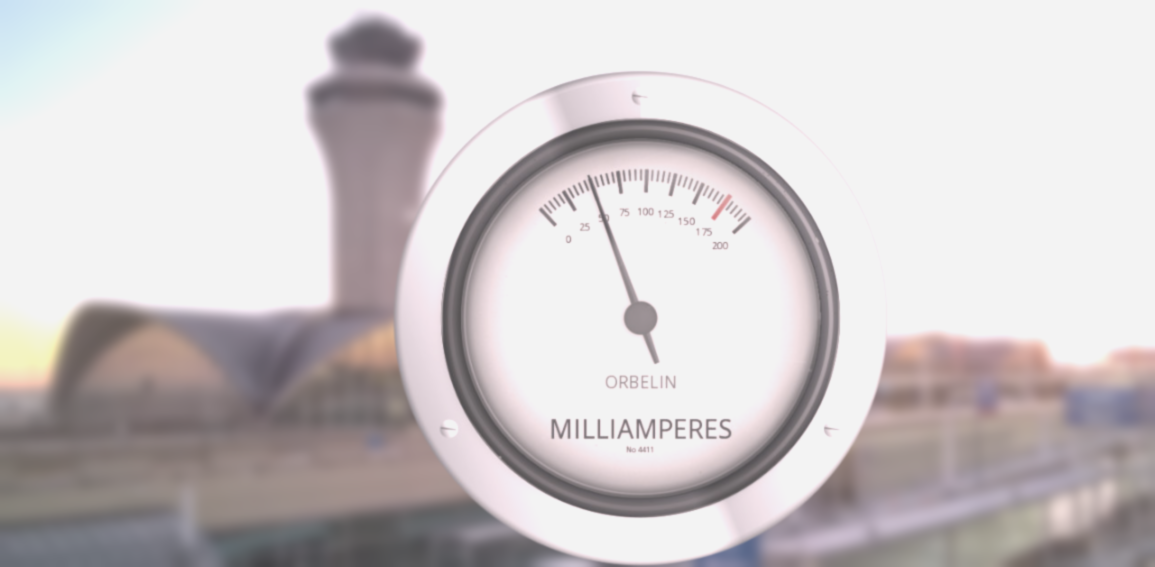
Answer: 50 mA
